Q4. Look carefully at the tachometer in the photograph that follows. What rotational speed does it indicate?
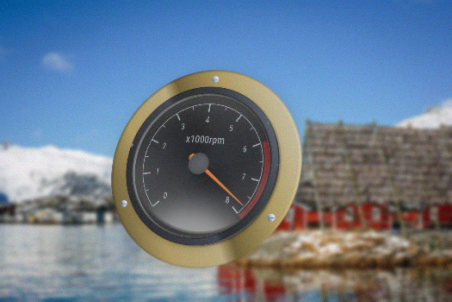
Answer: 7750 rpm
